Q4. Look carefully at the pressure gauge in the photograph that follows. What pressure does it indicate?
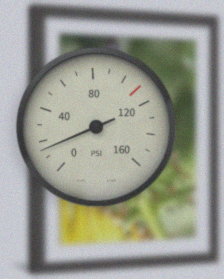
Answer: 15 psi
